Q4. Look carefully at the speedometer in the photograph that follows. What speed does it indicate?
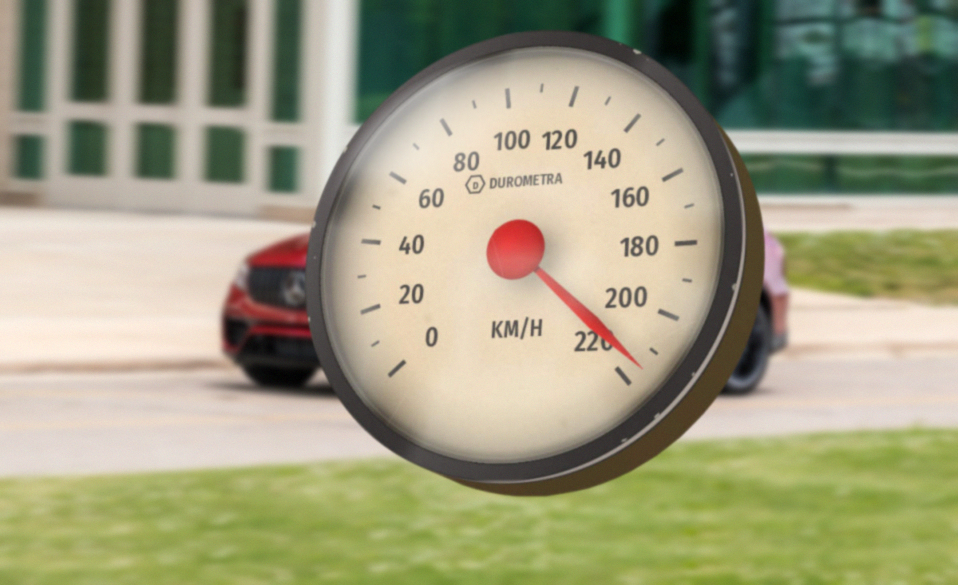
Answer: 215 km/h
